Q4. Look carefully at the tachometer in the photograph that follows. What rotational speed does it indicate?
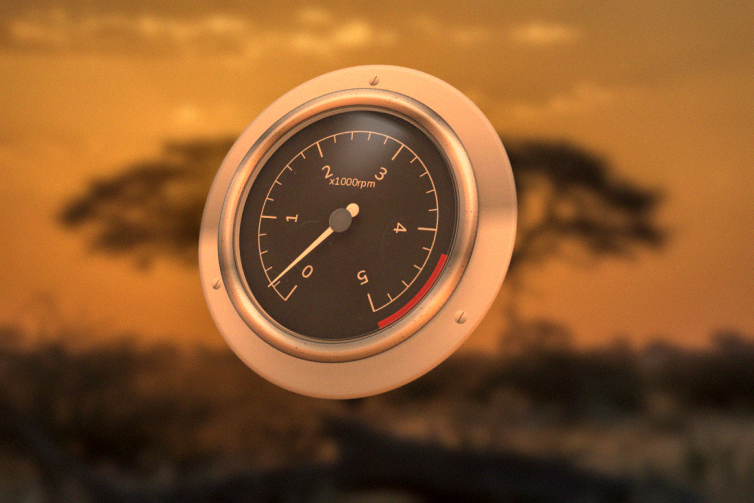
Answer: 200 rpm
